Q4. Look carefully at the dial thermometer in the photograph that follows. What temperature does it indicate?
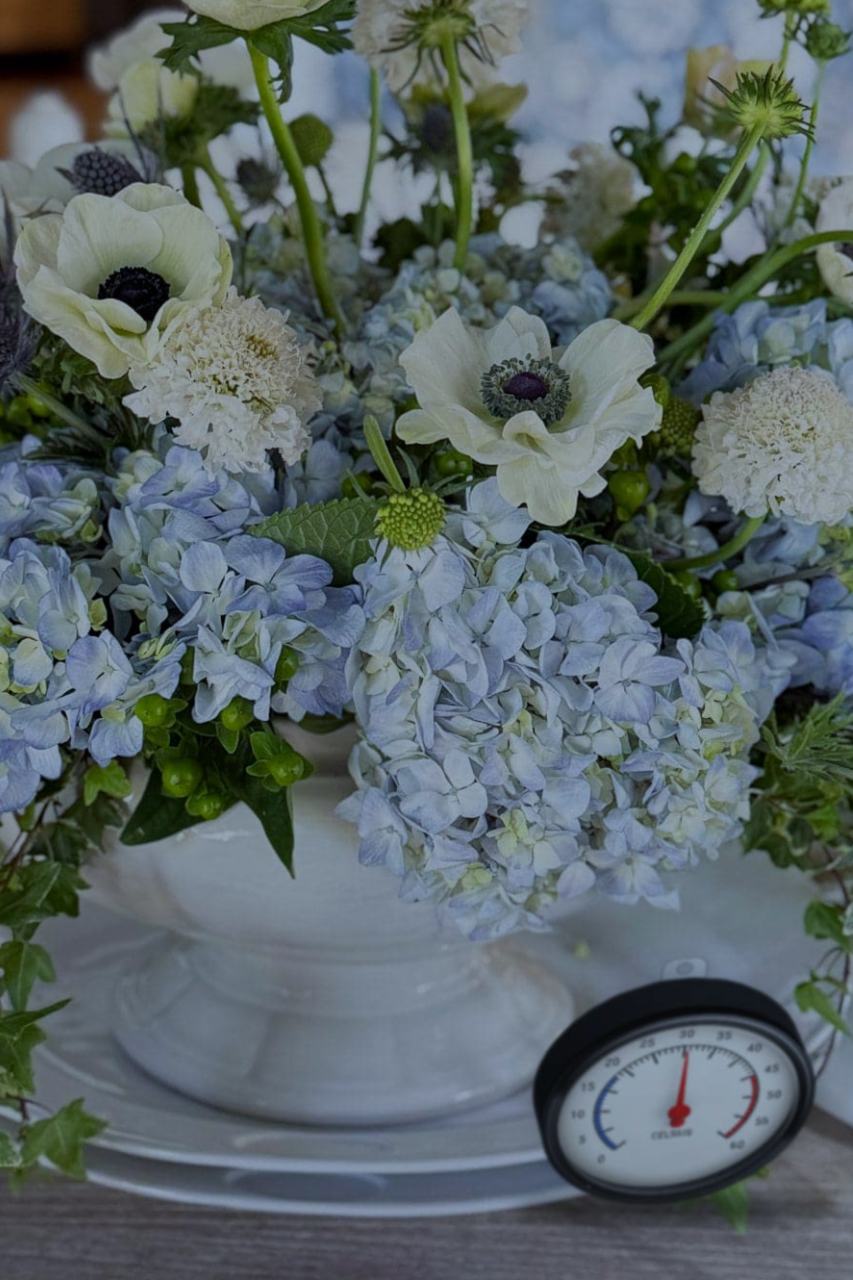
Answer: 30 °C
